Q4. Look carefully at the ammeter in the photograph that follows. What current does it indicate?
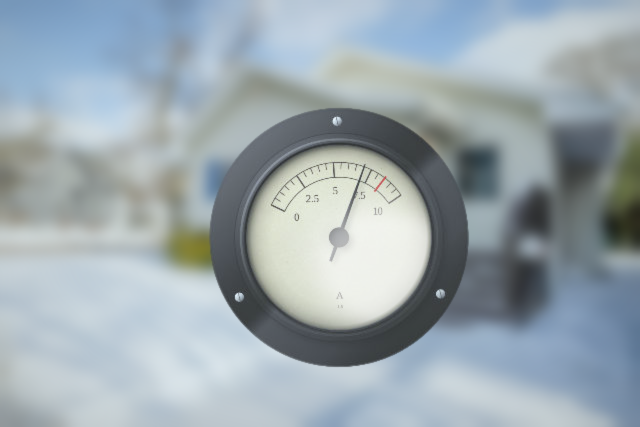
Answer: 7 A
